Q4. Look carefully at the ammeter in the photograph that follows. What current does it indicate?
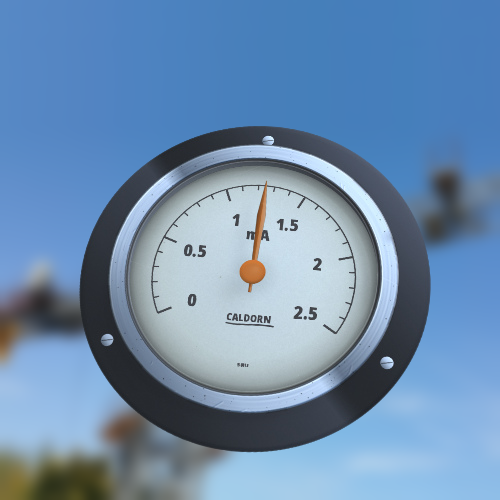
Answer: 1.25 mA
